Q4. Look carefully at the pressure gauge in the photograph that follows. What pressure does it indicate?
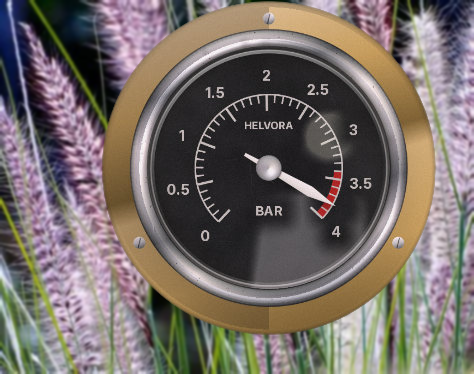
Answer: 3.8 bar
